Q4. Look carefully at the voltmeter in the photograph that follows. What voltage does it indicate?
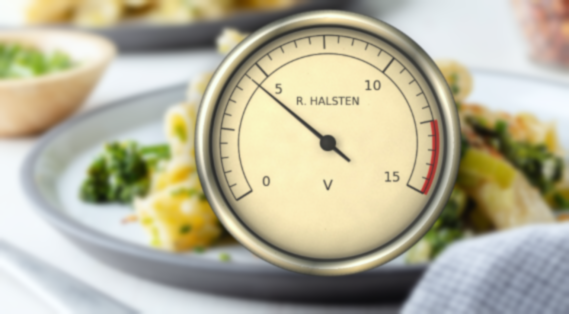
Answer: 4.5 V
